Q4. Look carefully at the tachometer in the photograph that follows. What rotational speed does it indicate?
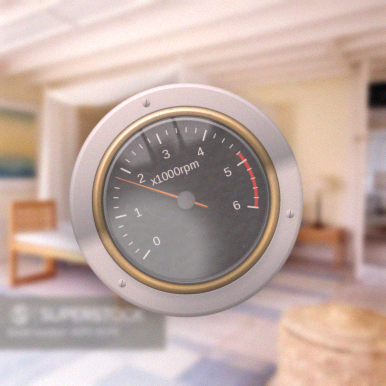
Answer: 1800 rpm
